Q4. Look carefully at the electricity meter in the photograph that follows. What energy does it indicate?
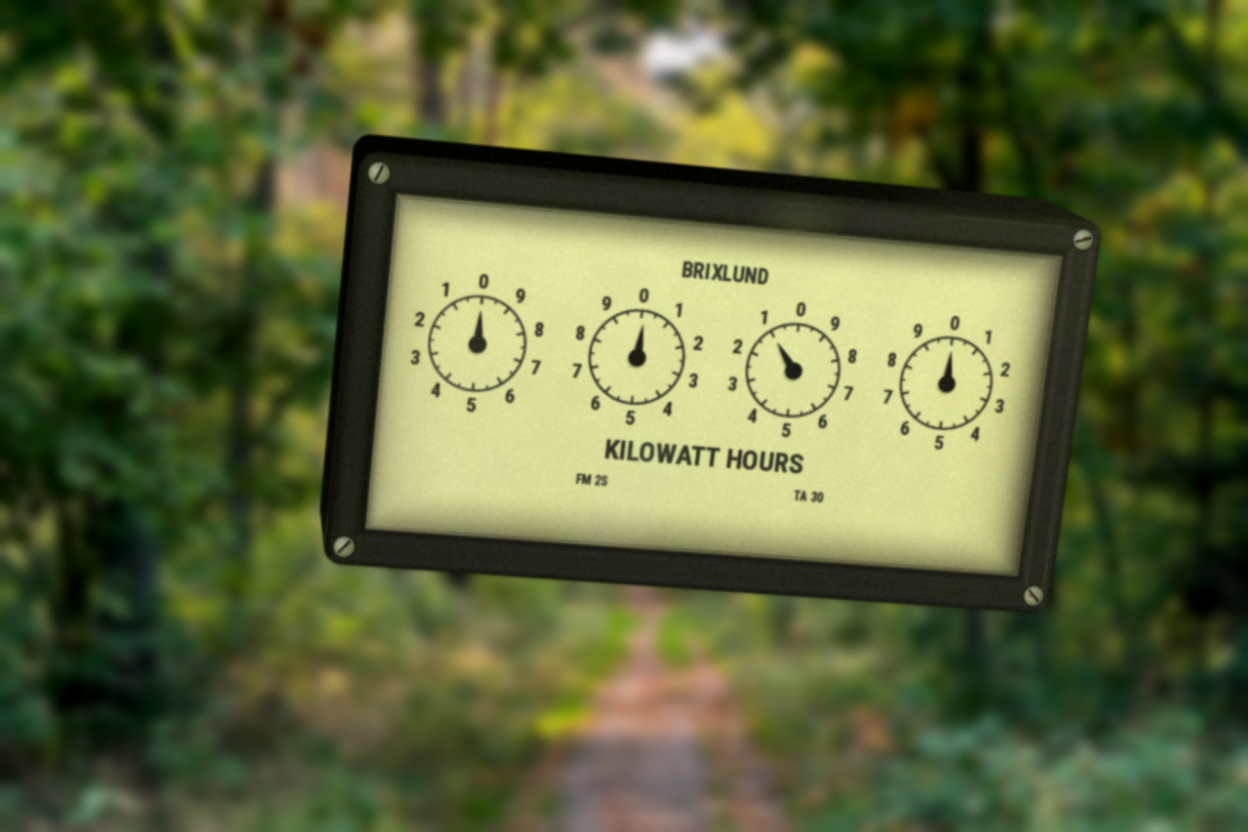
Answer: 10 kWh
